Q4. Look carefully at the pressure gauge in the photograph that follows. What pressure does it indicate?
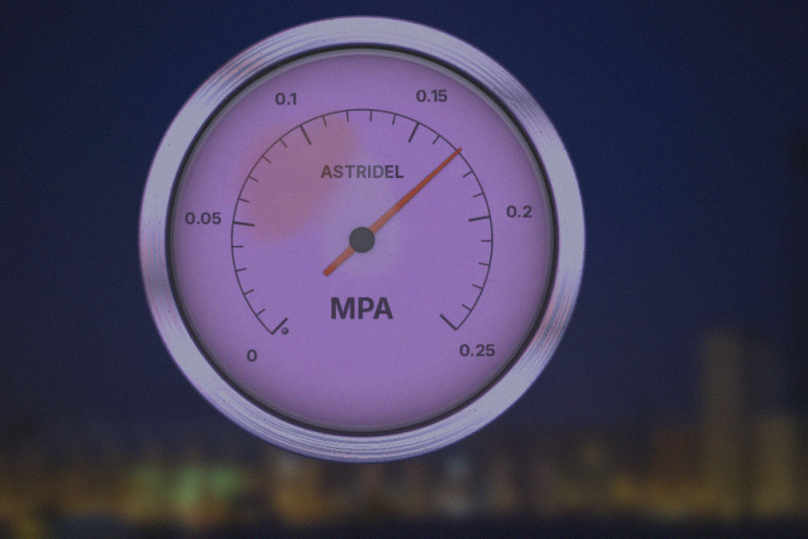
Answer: 0.17 MPa
